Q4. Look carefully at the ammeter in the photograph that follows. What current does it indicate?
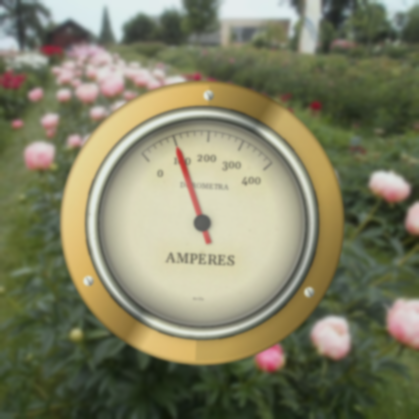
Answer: 100 A
